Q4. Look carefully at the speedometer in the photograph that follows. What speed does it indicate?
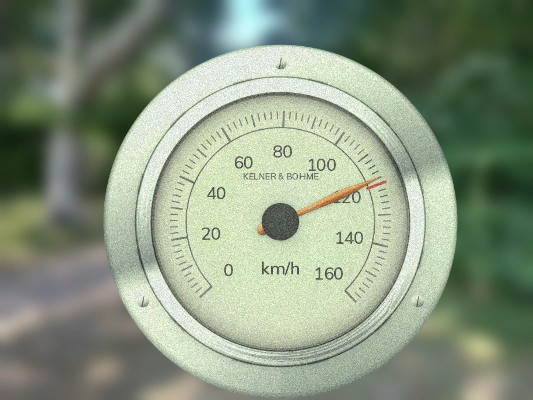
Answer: 118 km/h
